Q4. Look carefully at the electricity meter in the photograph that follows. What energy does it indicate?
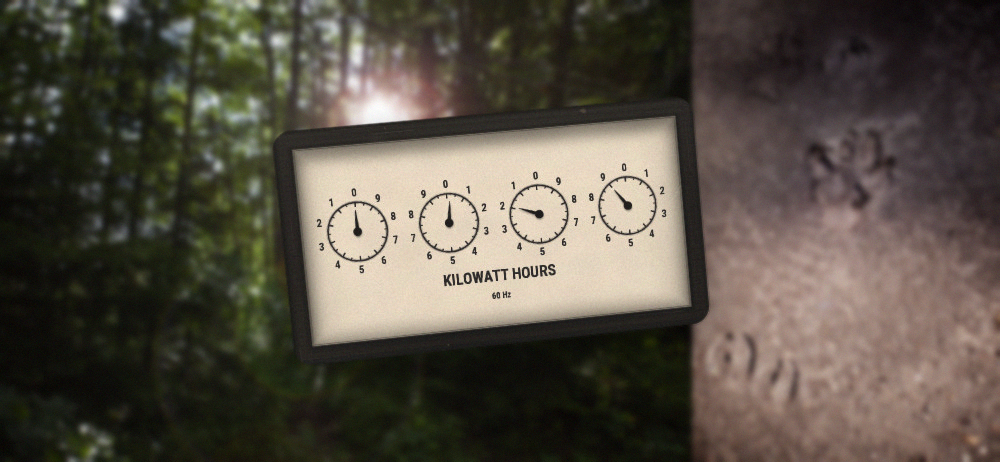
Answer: 19 kWh
